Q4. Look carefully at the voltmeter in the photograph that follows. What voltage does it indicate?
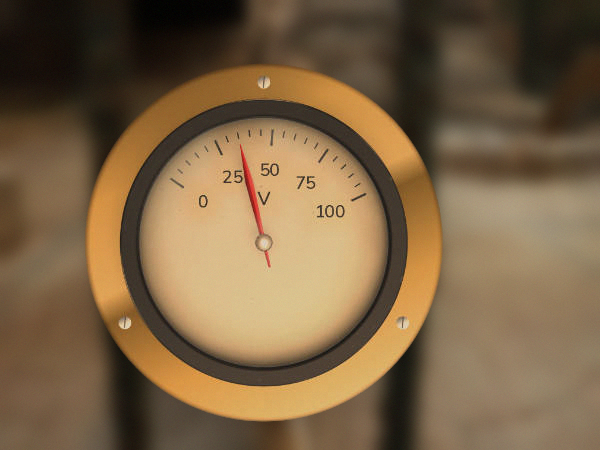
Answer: 35 V
